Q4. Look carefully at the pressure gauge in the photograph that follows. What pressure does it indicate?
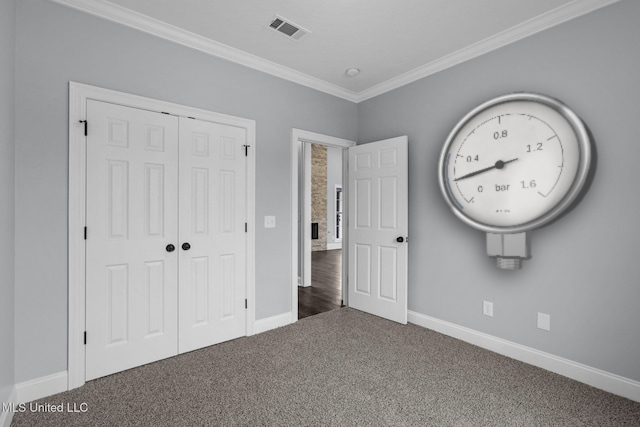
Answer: 0.2 bar
